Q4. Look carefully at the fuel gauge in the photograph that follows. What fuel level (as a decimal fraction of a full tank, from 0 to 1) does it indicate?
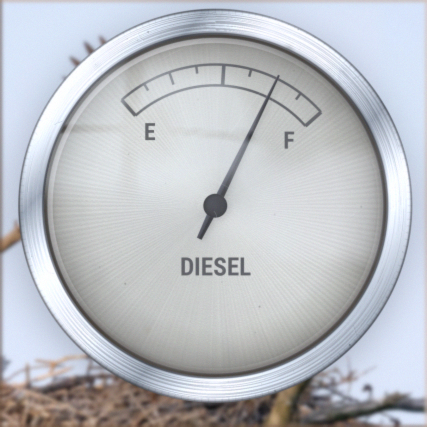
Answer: 0.75
